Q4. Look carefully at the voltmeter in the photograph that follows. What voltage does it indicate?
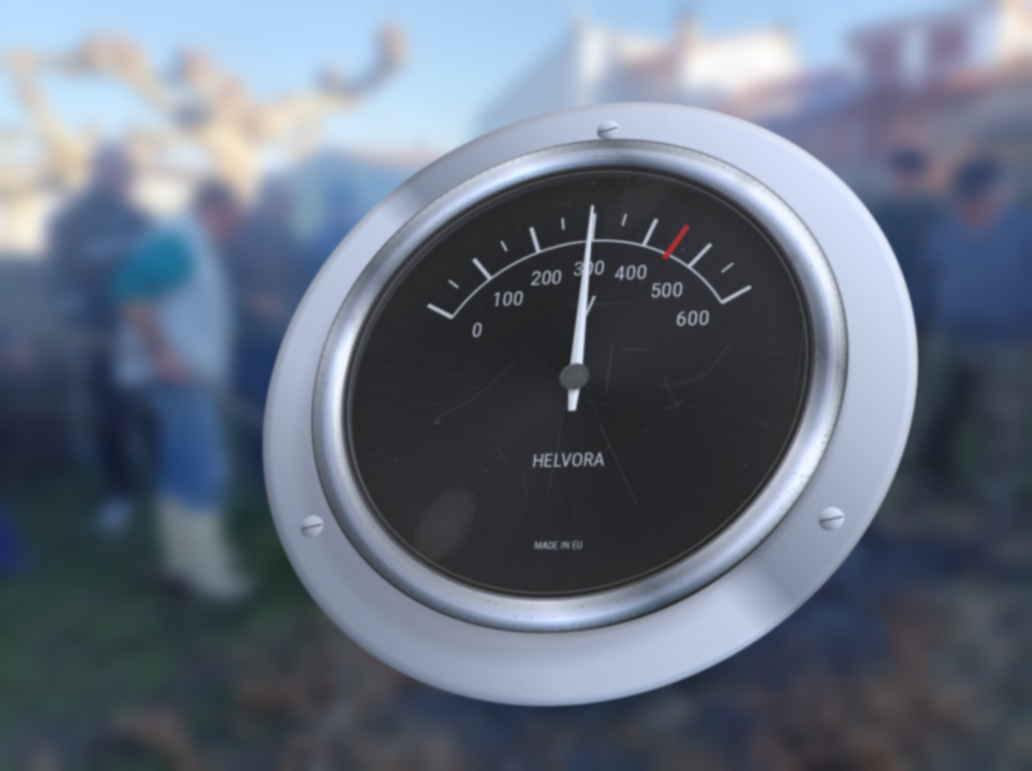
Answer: 300 V
